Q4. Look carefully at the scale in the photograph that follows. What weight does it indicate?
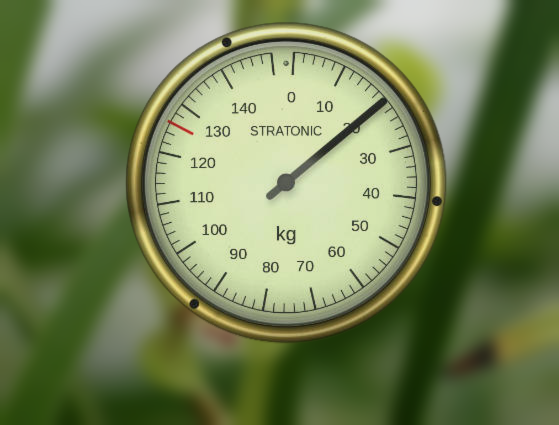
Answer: 20 kg
